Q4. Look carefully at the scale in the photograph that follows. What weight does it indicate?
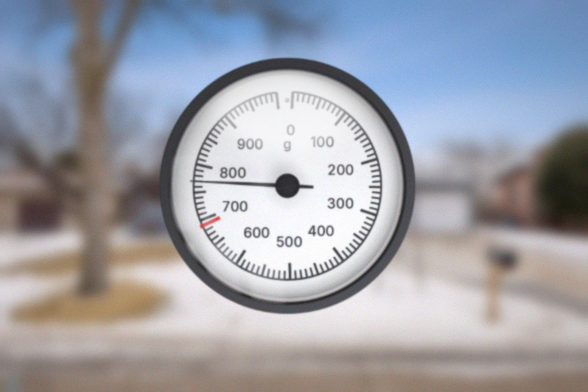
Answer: 770 g
